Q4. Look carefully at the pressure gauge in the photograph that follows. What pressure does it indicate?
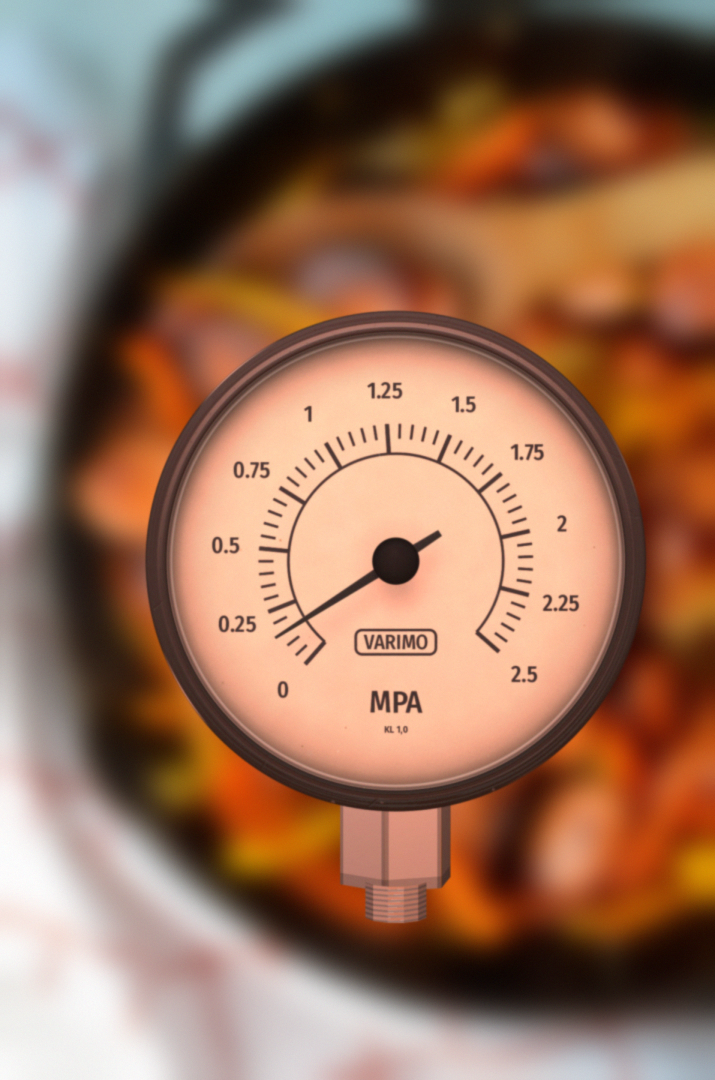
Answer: 0.15 MPa
